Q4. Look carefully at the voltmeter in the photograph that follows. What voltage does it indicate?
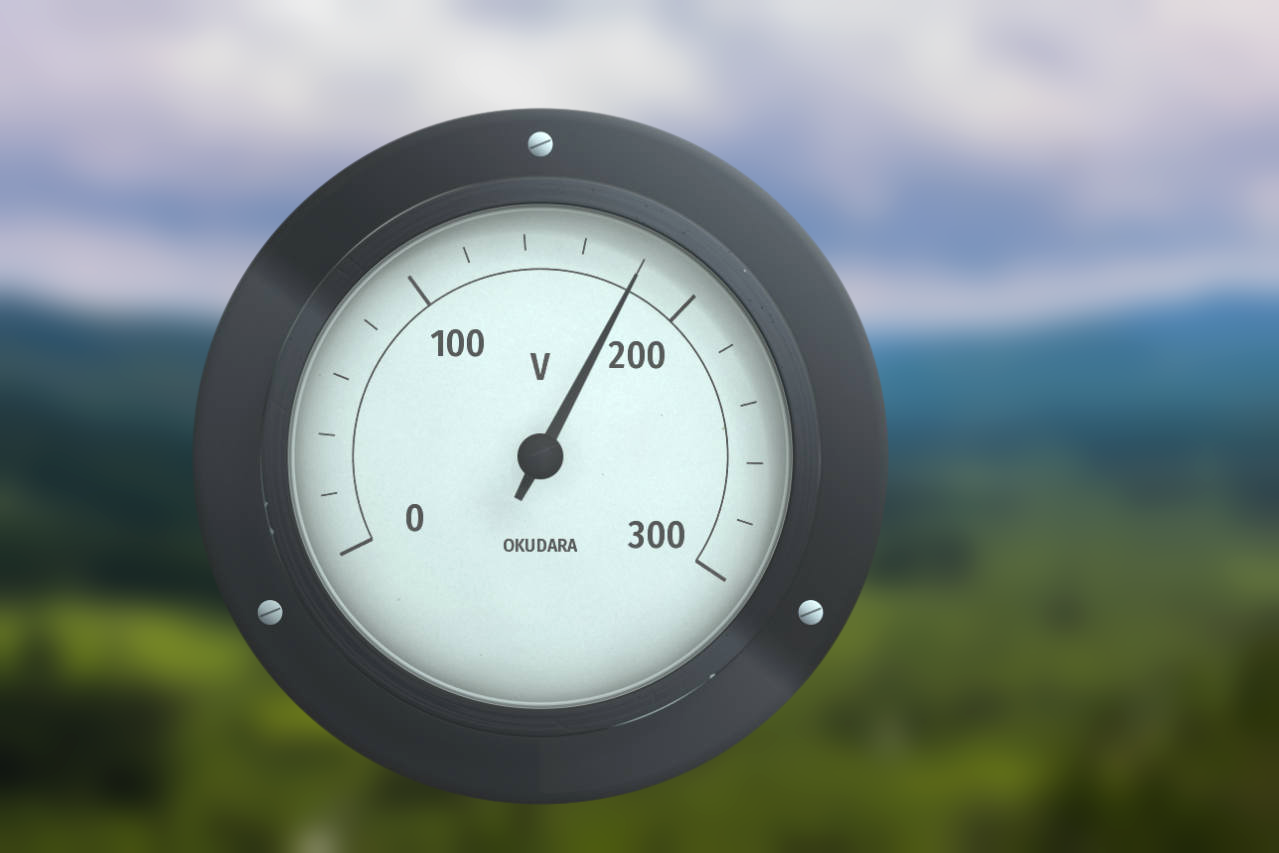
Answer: 180 V
